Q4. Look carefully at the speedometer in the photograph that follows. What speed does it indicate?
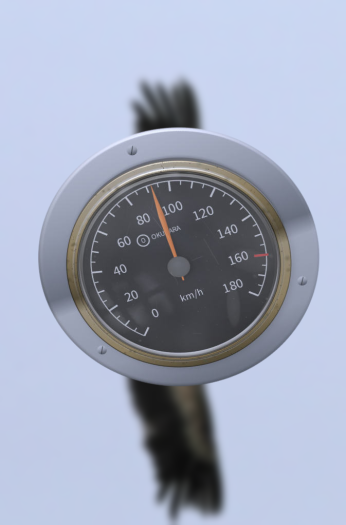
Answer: 92.5 km/h
